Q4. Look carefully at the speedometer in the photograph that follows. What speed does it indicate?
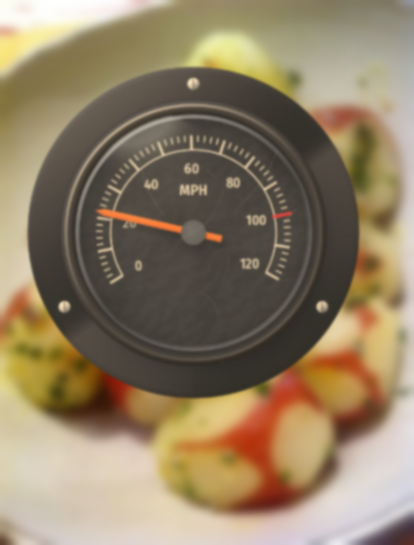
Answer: 22 mph
